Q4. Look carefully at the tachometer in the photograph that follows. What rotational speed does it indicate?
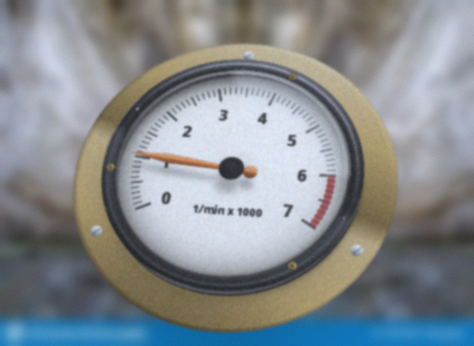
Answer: 1000 rpm
